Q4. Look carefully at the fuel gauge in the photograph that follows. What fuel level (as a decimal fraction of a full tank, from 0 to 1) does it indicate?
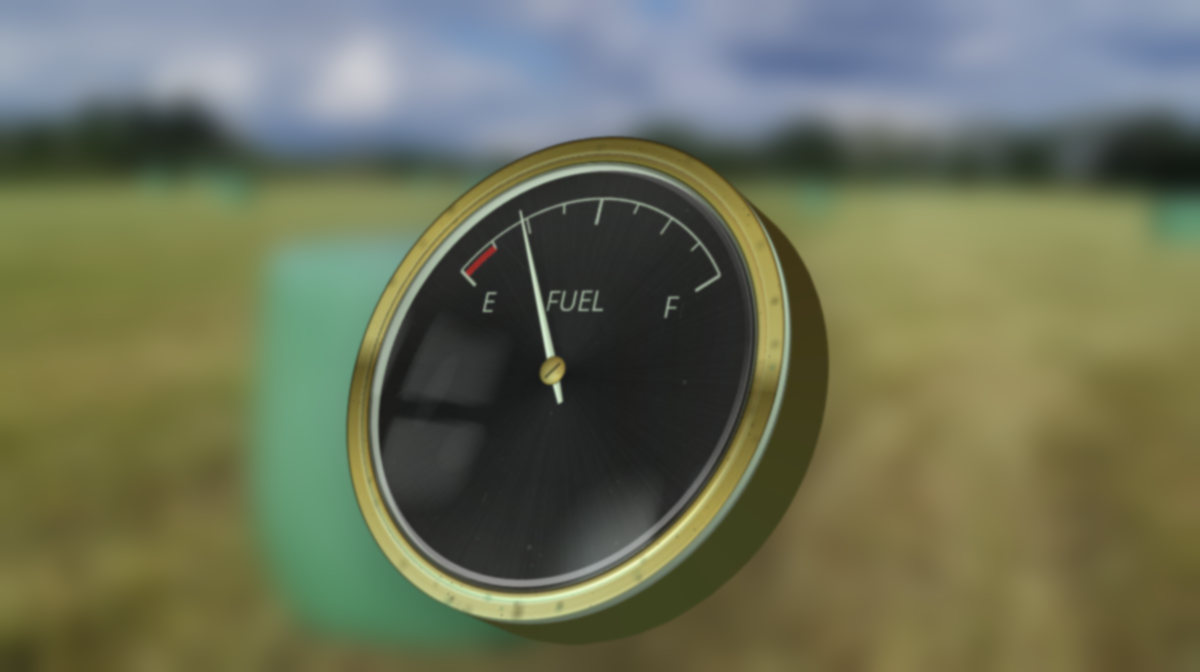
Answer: 0.25
